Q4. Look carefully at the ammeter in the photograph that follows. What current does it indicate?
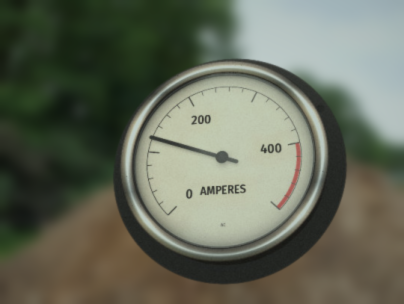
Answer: 120 A
